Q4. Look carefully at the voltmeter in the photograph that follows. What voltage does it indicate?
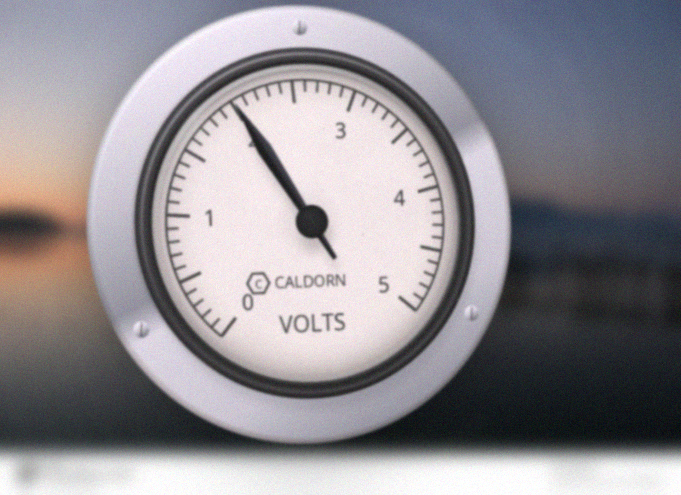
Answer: 2 V
